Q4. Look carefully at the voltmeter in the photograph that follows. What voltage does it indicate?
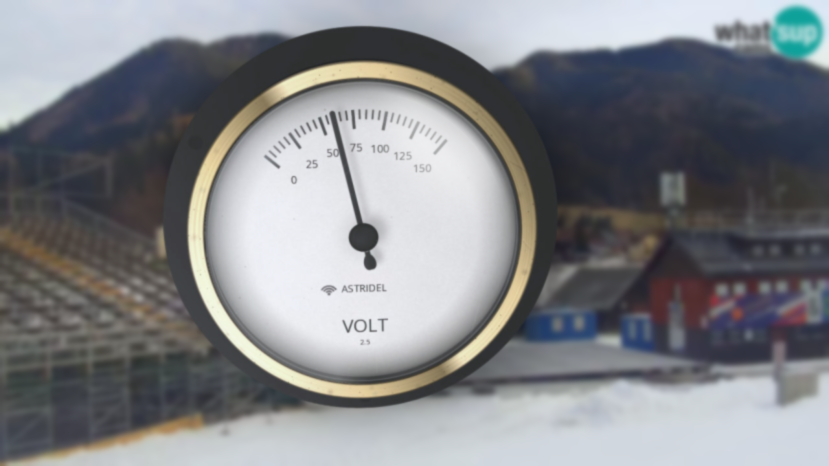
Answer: 60 V
